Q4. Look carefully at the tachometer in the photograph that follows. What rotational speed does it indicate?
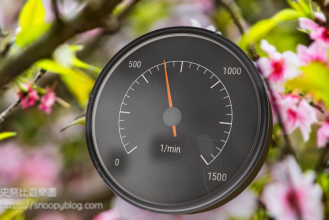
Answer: 650 rpm
